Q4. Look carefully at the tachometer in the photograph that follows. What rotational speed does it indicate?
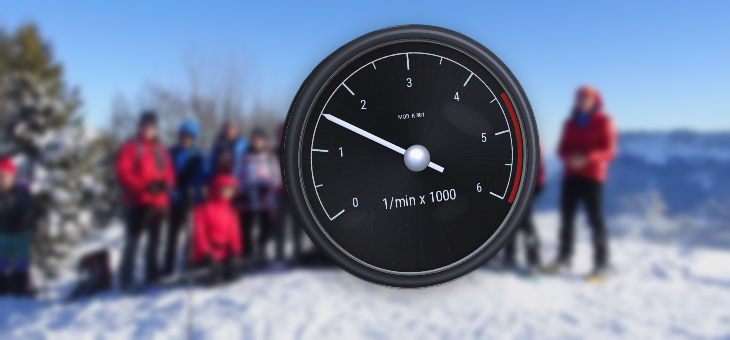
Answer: 1500 rpm
